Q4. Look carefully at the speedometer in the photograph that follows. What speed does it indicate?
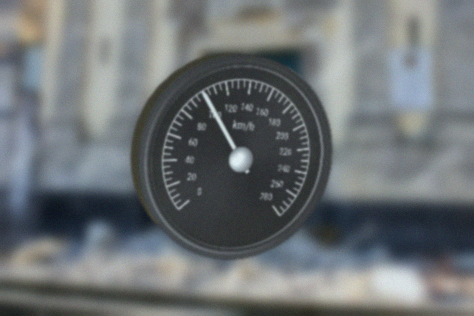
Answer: 100 km/h
